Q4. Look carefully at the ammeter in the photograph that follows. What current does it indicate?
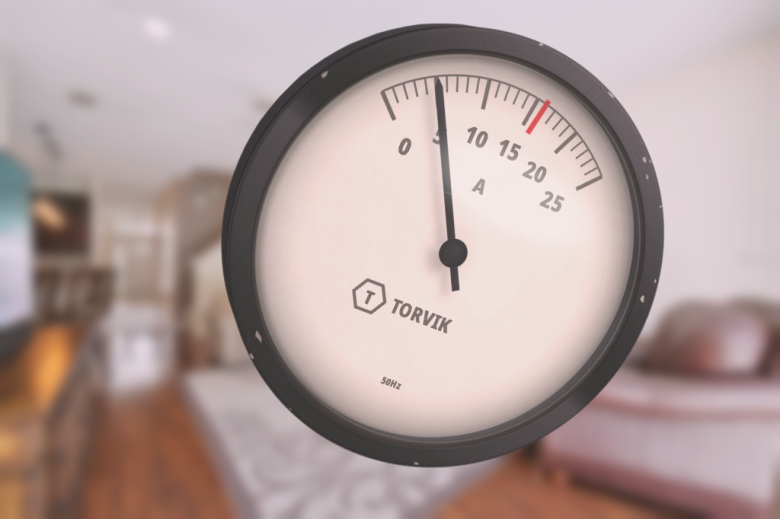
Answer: 5 A
